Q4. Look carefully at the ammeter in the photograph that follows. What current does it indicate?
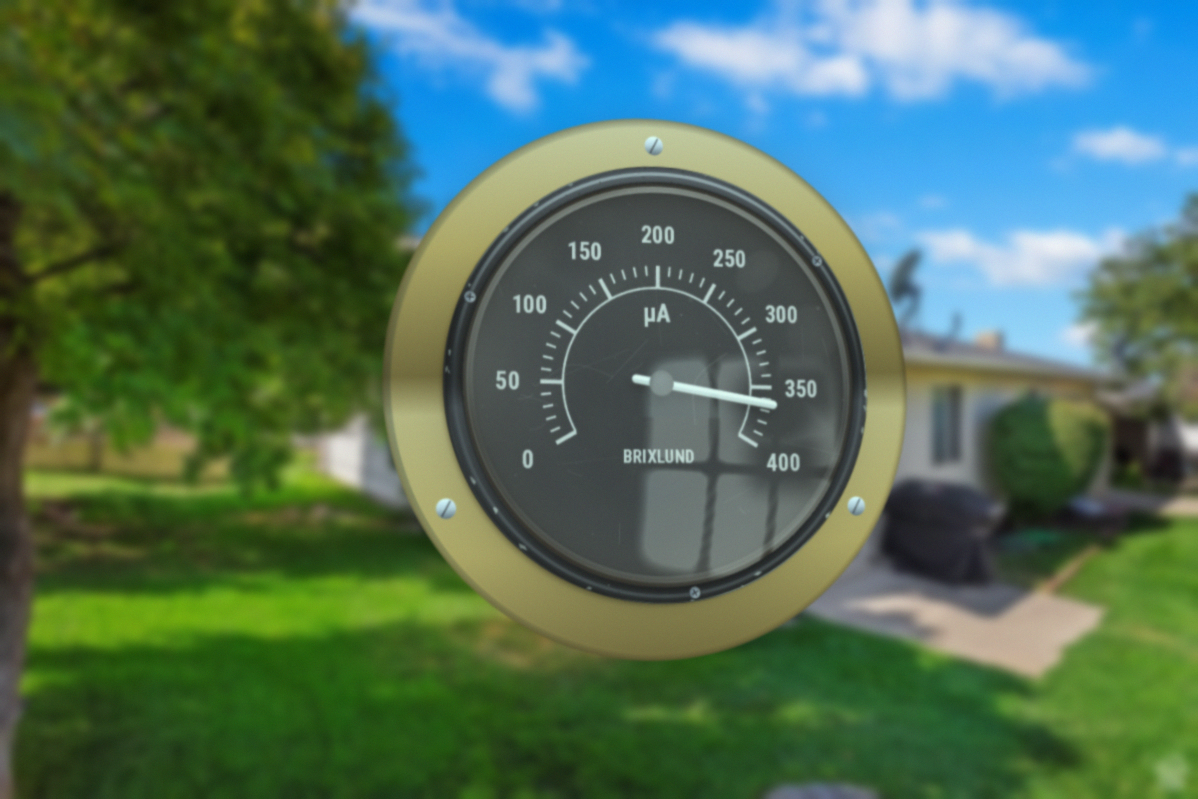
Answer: 365 µA
